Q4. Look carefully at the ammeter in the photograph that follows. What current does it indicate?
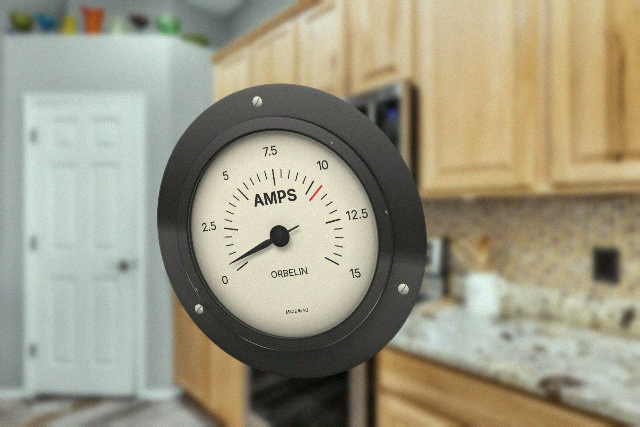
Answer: 0.5 A
